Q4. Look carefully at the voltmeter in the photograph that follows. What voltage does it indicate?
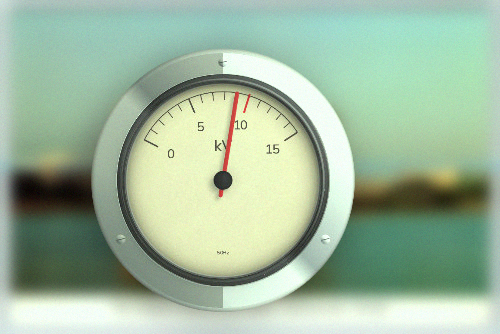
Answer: 9 kV
